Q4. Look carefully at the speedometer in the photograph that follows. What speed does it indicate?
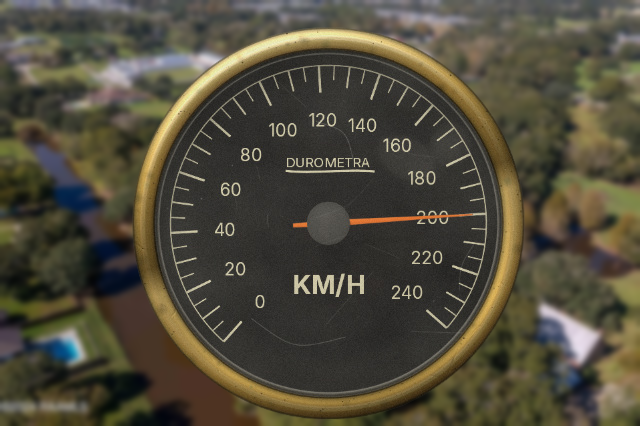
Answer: 200 km/h
